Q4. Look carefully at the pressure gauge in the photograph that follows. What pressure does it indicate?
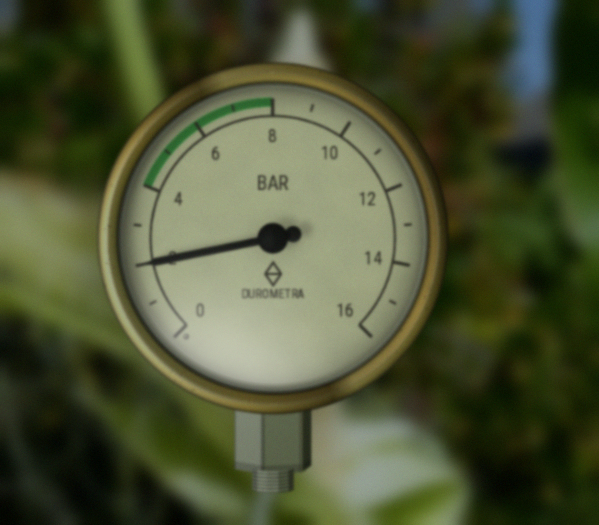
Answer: 2 bar
